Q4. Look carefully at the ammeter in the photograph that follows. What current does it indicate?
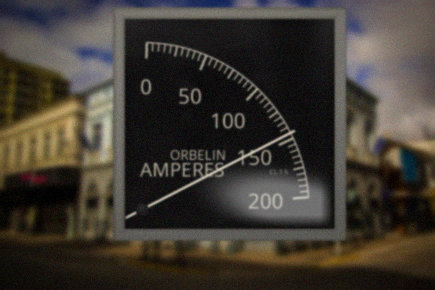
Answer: 145 A
